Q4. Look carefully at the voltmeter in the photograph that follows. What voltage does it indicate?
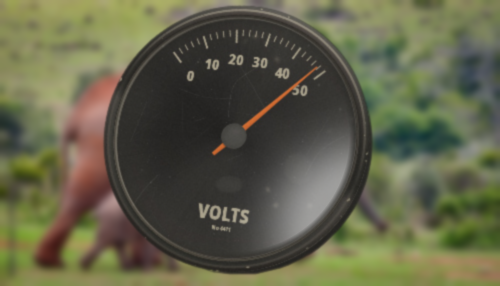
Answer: 48 V
